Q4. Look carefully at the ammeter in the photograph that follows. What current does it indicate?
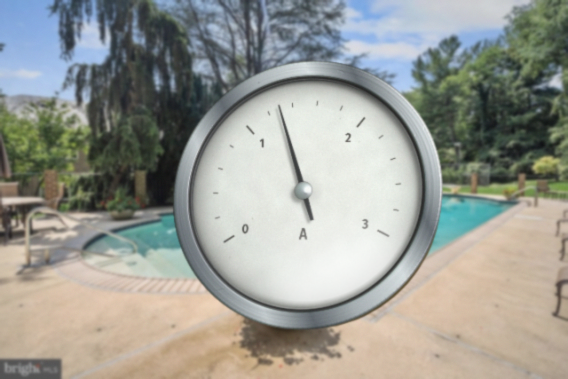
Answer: 1.3 A
